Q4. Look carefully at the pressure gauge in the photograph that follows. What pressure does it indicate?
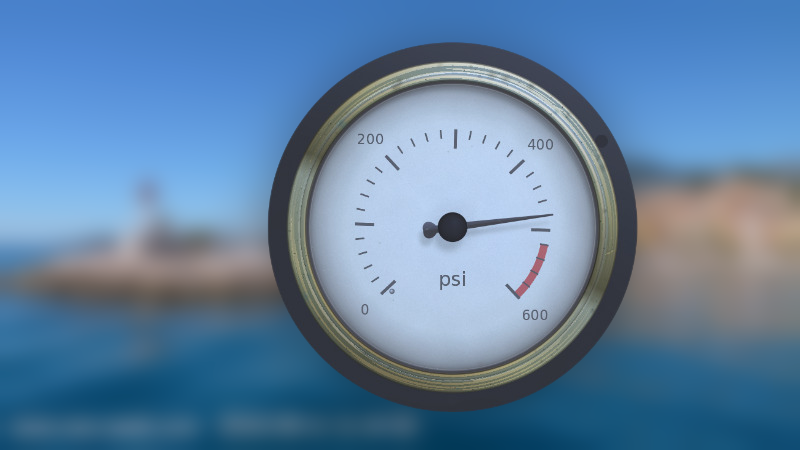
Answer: 480 psi
